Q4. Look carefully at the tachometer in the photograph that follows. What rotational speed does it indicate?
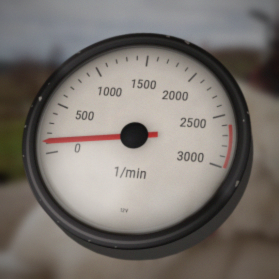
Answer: 100 rpm
